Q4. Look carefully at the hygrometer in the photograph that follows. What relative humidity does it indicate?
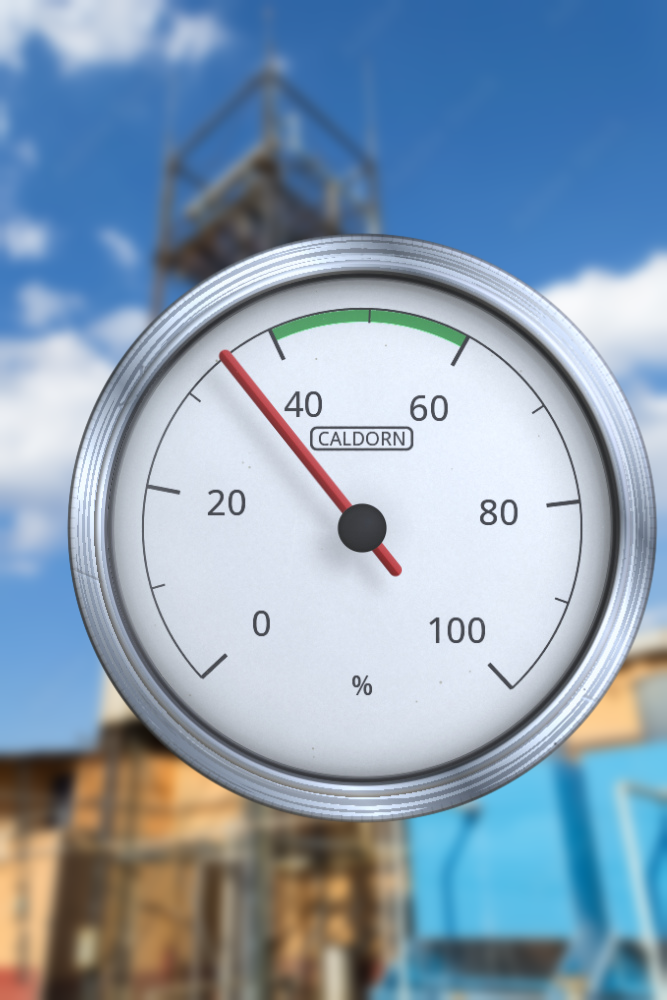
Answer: 35 %
